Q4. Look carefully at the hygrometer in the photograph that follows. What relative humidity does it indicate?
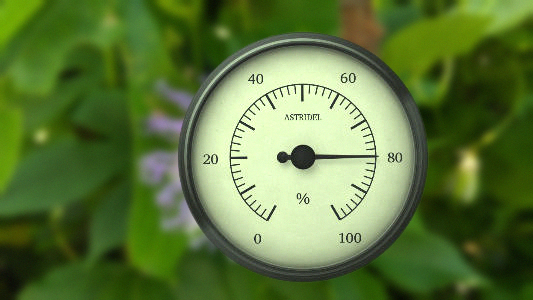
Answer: 80 %
